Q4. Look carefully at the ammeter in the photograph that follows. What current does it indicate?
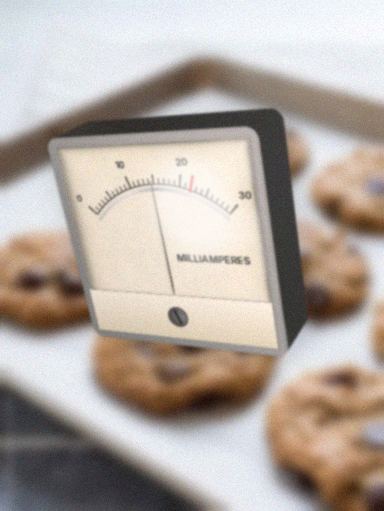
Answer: 15 mA
